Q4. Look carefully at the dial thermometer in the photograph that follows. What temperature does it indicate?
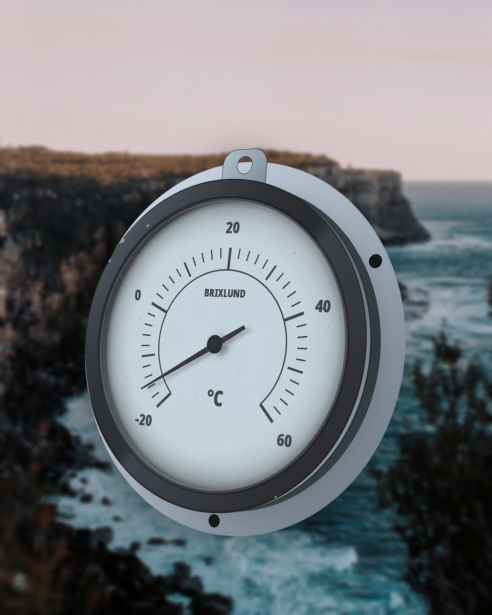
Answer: -16 °C
